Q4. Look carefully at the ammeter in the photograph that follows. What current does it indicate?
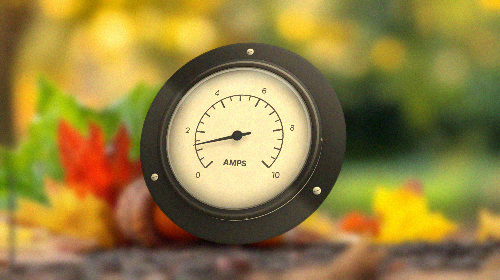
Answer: 1.25 A
